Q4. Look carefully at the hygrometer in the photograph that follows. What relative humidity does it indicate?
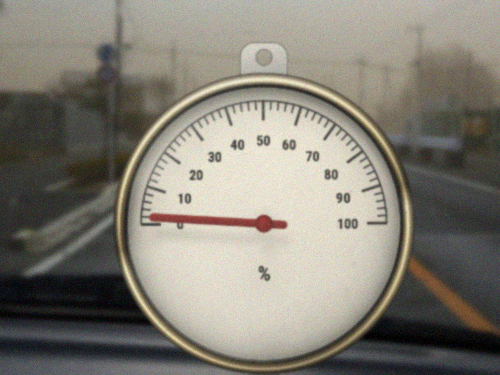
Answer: 2 %
